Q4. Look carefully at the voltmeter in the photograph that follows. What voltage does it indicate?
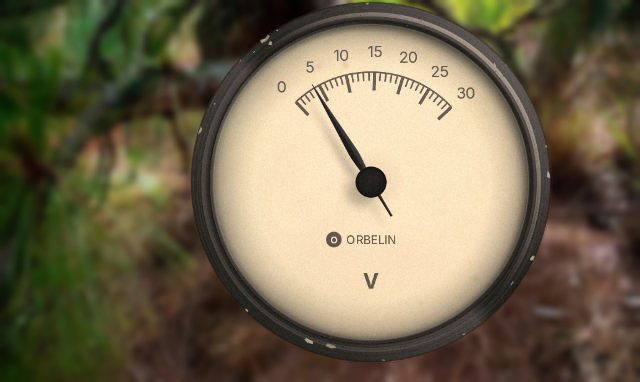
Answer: 4 V
